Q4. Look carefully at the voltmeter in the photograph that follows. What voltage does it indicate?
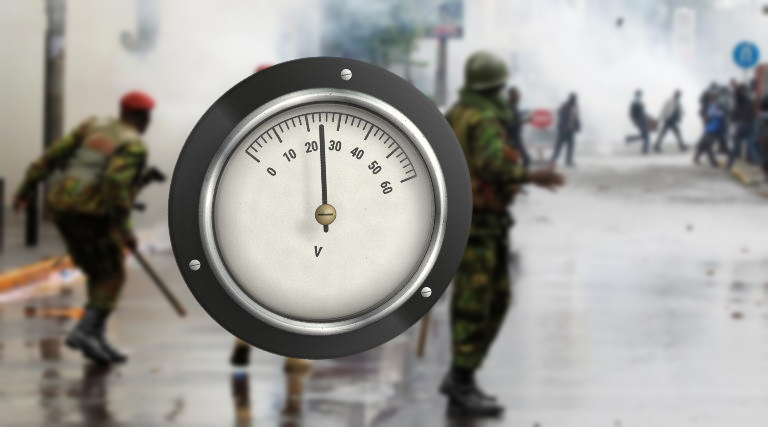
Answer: 24 V
